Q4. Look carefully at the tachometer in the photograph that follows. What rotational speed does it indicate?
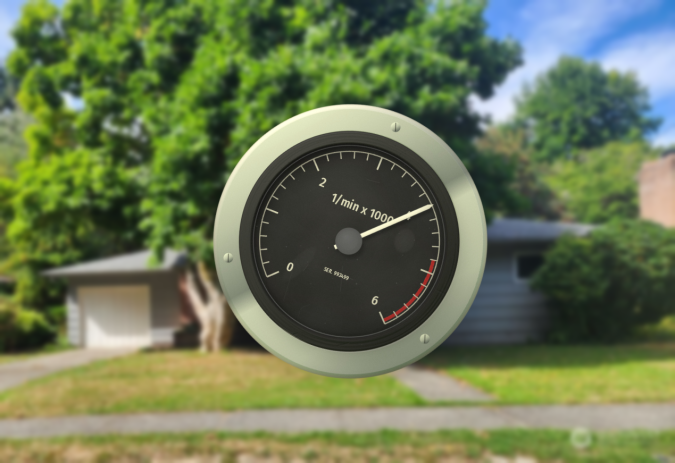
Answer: 4000 rpm
